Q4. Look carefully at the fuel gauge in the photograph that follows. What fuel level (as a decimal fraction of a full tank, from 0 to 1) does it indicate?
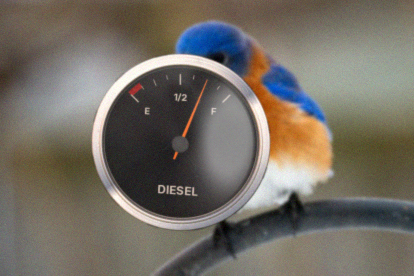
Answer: 0.75
